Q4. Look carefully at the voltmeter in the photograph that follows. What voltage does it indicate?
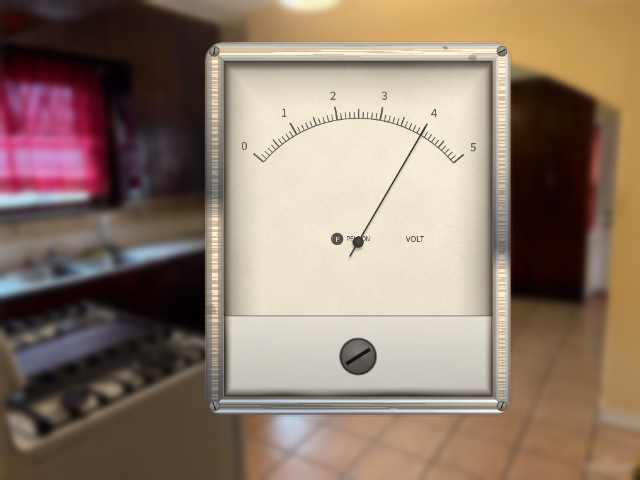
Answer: 4 V
